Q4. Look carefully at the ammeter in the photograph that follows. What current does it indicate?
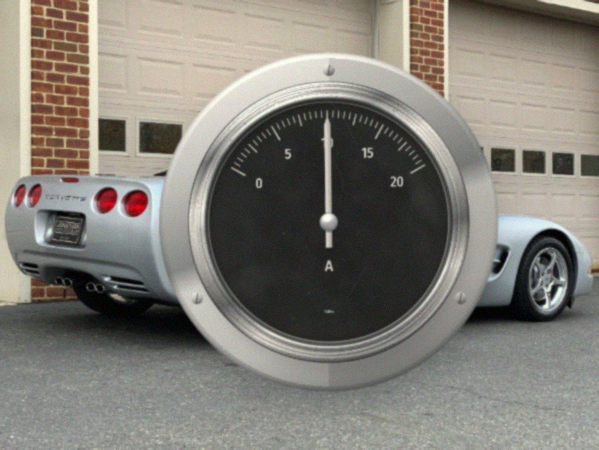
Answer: 10 A
